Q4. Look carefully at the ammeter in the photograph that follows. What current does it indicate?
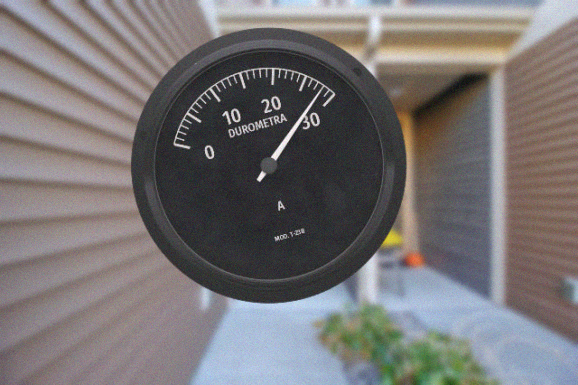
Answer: 28 A
